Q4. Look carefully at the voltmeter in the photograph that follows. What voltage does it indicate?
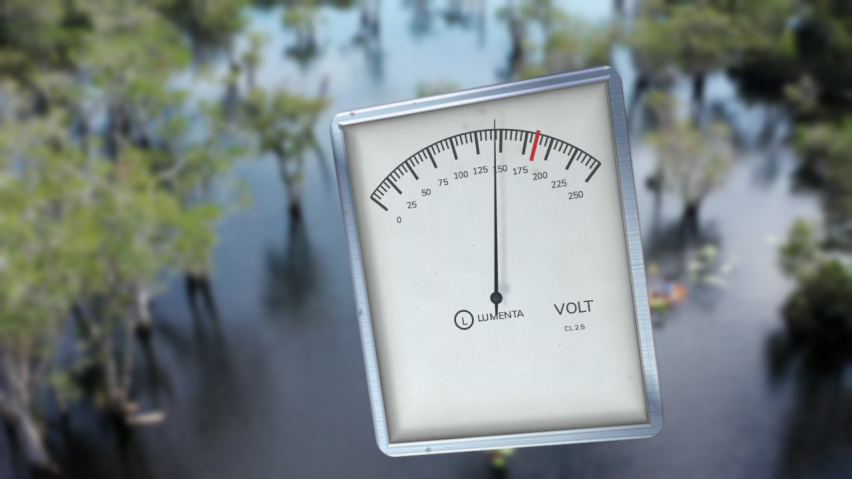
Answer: 145 V
